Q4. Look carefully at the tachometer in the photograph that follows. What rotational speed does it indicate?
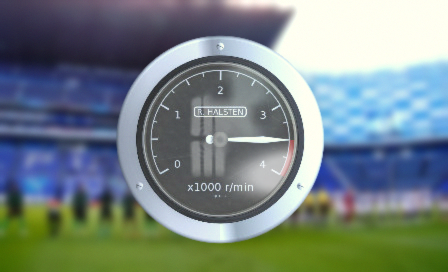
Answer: 3500 rpm
